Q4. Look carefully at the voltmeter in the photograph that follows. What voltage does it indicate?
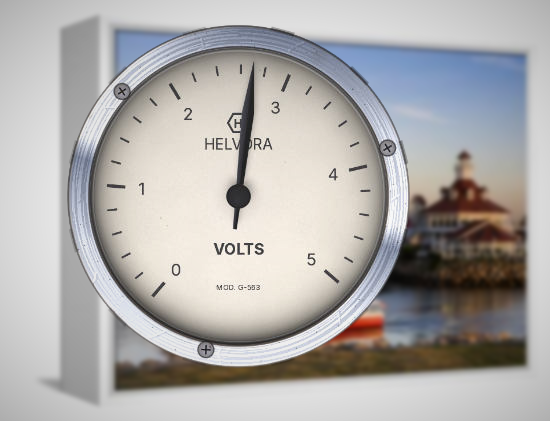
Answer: 2.7 V
